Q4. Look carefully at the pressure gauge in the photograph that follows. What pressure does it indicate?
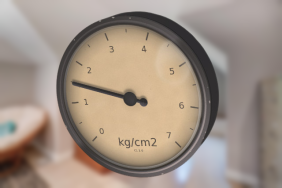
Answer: 1.5 kg/cm²
